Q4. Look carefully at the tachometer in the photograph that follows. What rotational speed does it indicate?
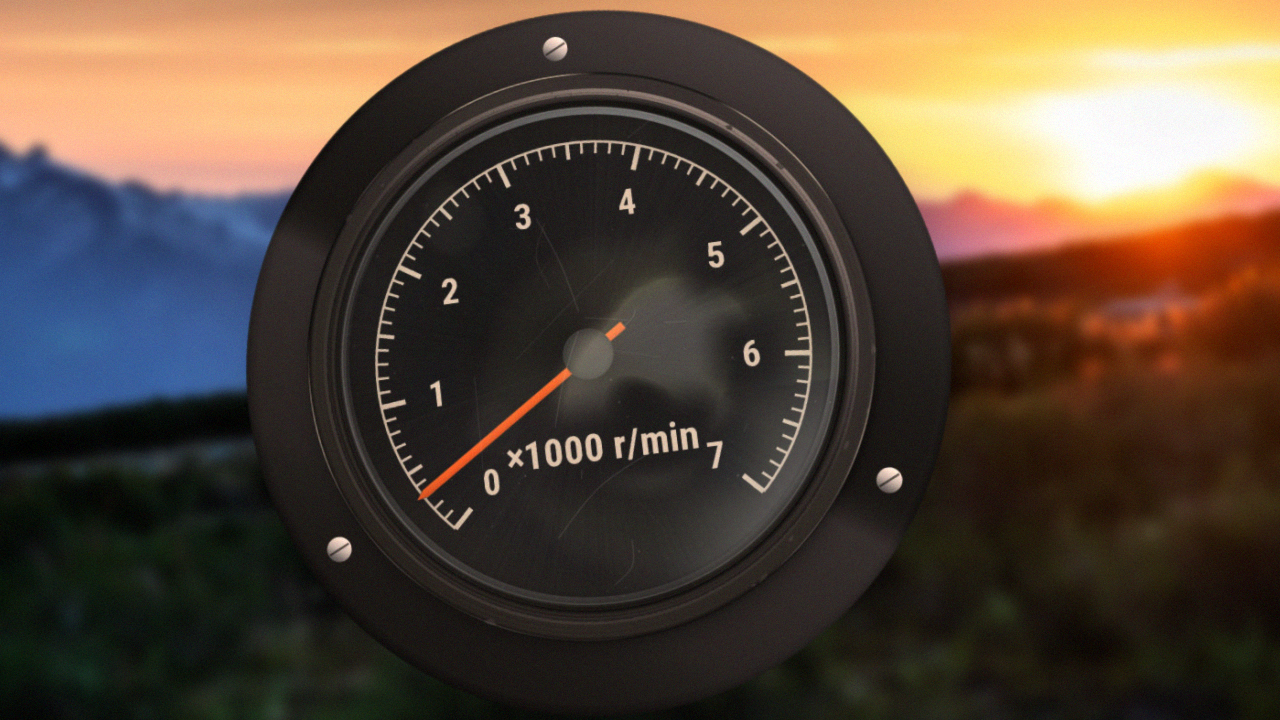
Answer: 300 rpm
